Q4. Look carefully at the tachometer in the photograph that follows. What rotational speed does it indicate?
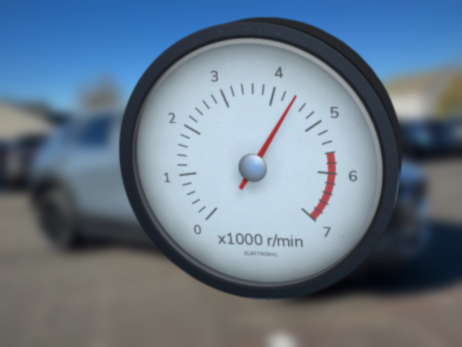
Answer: 4400 rpm
